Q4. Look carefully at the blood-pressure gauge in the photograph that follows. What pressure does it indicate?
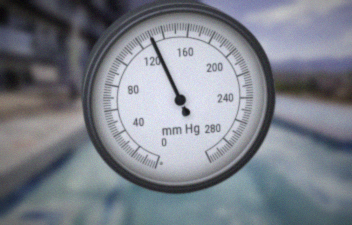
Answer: 130 mmHg
